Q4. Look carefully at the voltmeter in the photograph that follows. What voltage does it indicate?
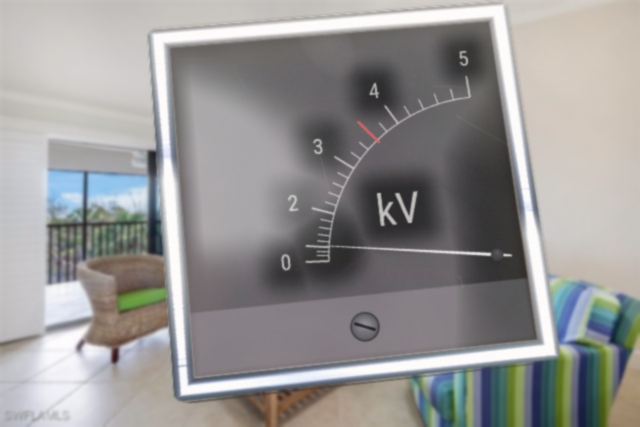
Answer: 1 kV
